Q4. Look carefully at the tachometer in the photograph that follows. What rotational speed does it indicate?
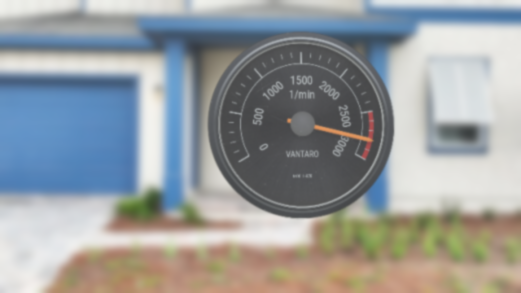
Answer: 2800 rpm
